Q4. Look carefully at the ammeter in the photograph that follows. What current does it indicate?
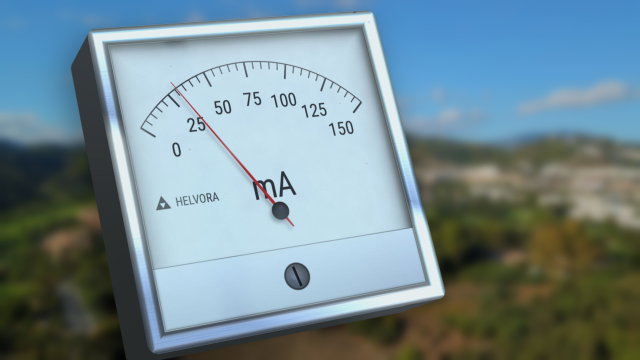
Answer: 30 mA
